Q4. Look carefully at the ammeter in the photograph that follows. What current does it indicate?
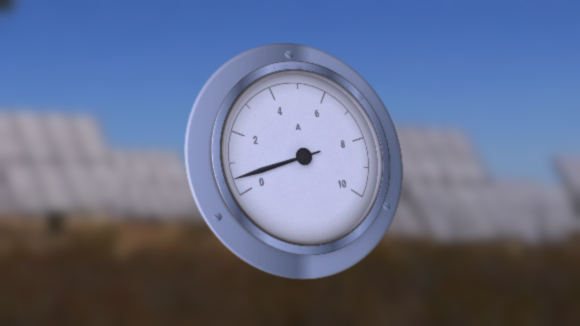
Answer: 0.5 A
